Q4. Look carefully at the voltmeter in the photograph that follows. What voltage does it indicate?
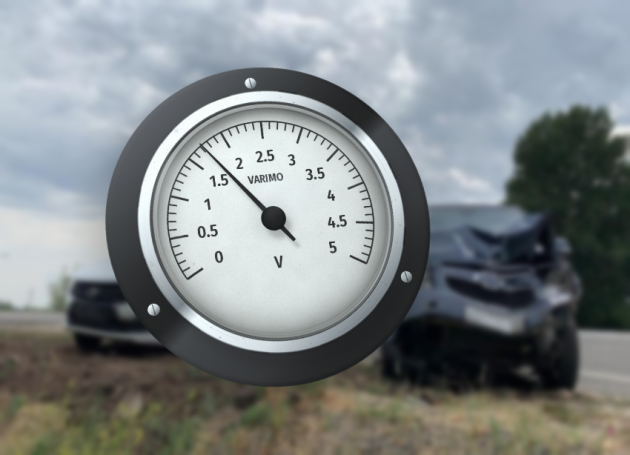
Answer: 1.7 V
